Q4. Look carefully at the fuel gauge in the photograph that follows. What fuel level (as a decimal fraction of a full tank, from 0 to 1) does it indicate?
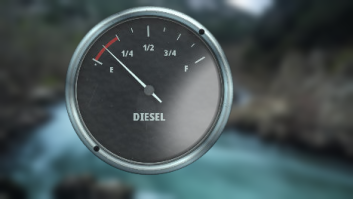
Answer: 0.125
